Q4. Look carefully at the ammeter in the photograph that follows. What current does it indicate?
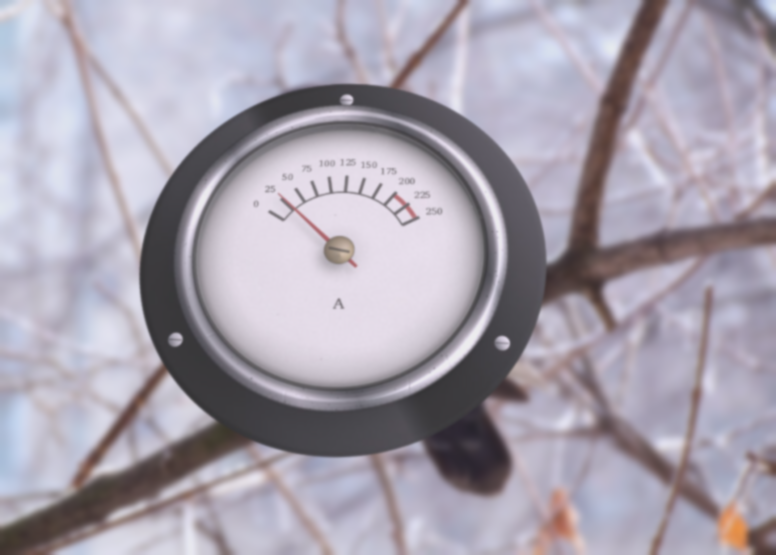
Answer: 25 A
